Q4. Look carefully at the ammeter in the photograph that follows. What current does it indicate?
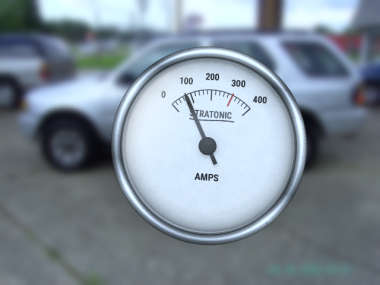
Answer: 80 A
